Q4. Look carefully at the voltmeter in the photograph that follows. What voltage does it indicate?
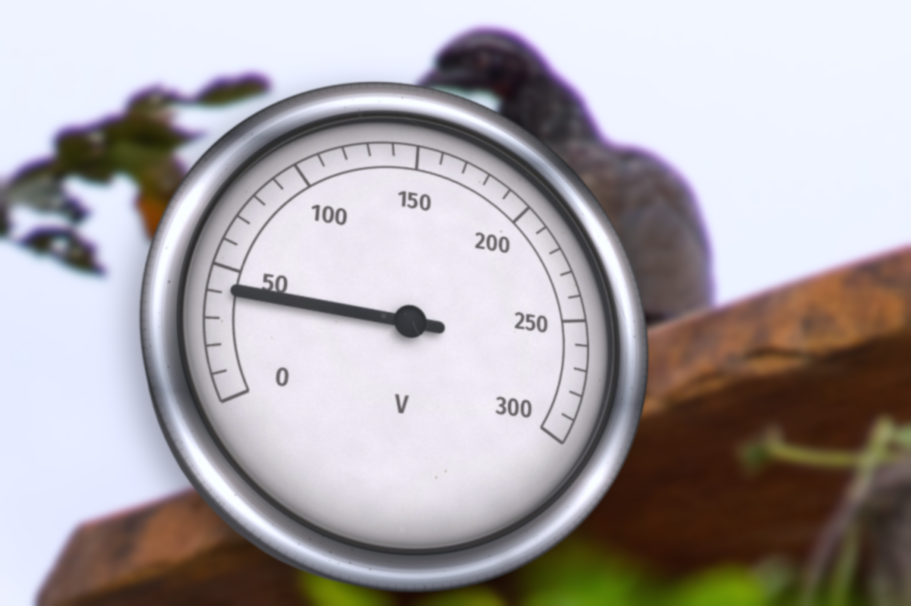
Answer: 40 V
